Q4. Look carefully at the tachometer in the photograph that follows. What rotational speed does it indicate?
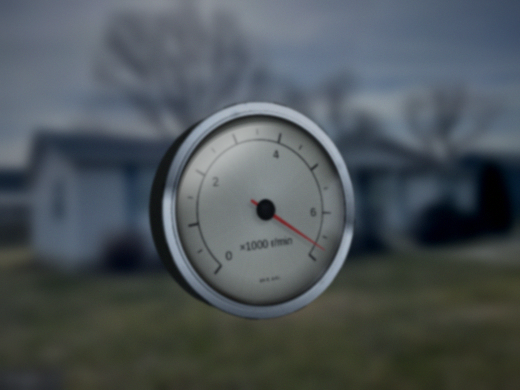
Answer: 6750 rpm
